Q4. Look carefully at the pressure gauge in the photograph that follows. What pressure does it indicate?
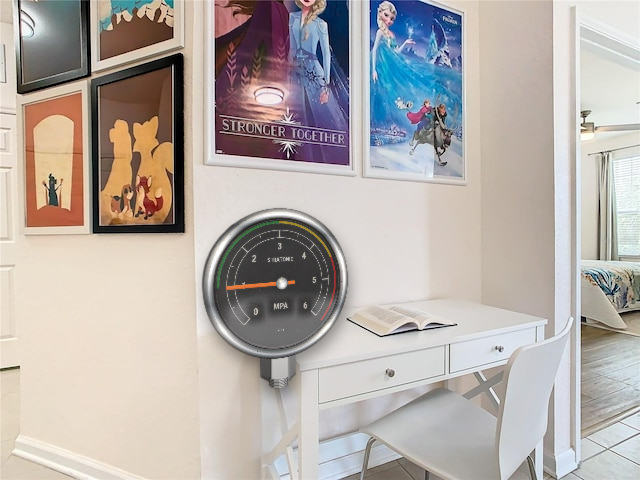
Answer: 1 MPa
